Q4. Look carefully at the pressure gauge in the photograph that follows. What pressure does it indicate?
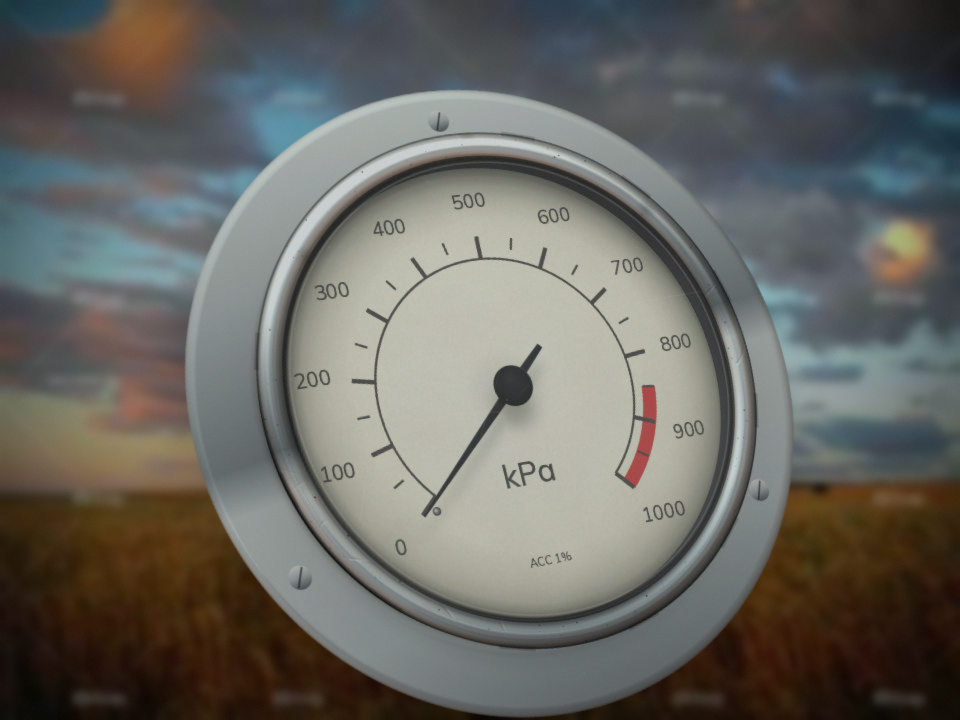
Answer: 0 kPa
